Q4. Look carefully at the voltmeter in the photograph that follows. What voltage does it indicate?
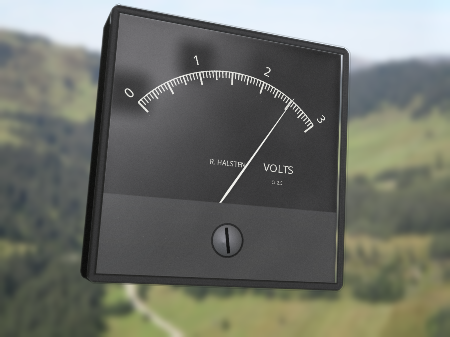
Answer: 2.5 V
